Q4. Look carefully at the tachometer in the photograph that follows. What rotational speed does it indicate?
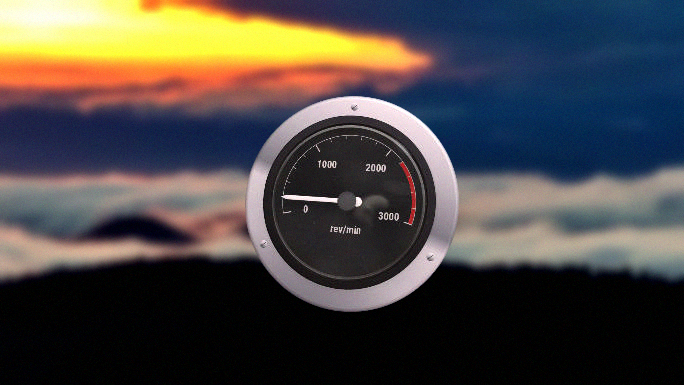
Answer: 200 rpm
